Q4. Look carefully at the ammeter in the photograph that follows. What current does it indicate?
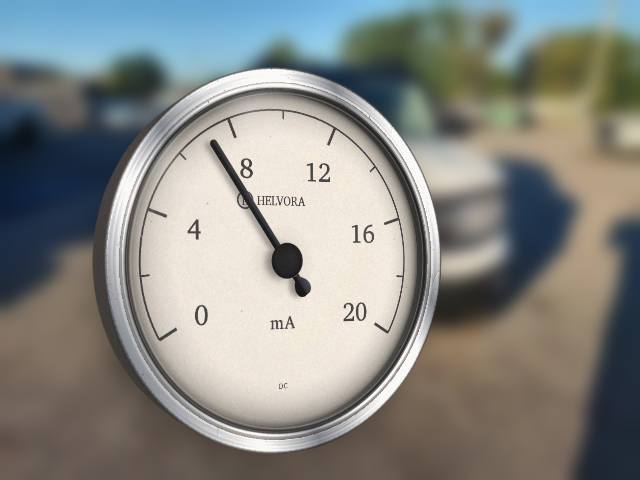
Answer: 7 mA
